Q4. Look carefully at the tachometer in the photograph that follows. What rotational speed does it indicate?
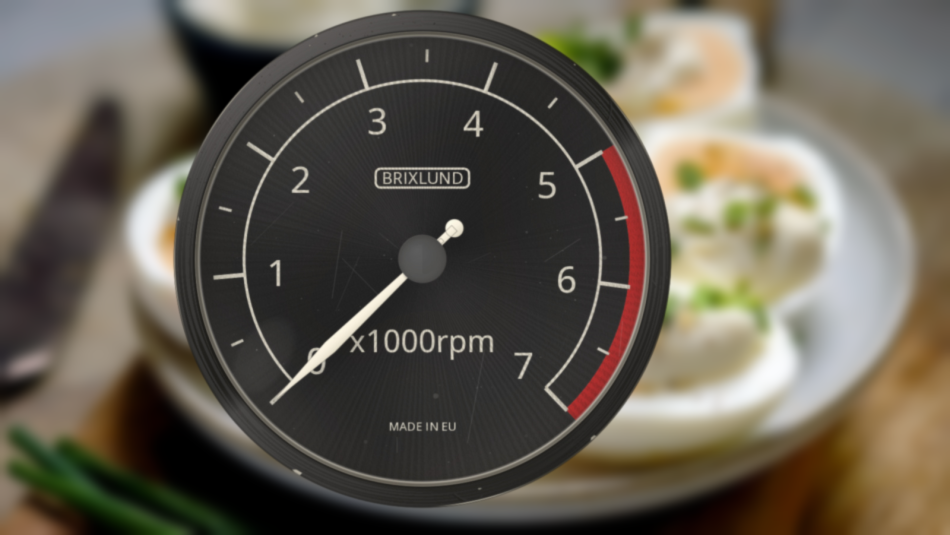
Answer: 0 rpm
